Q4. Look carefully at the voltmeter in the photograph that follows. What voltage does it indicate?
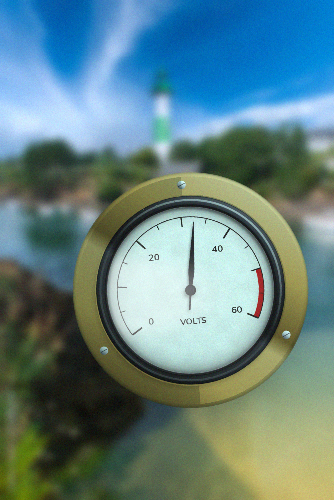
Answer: 32.5 V
